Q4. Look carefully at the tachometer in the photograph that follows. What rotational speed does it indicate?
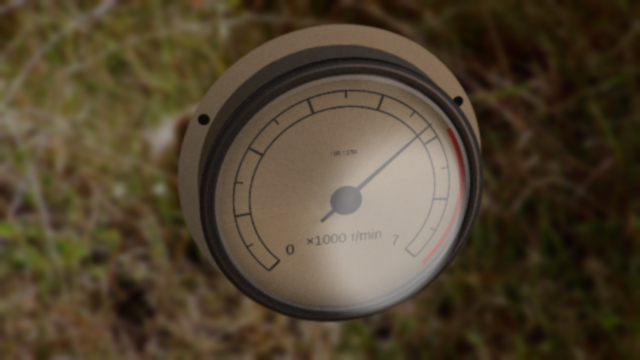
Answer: 4750 rpm
